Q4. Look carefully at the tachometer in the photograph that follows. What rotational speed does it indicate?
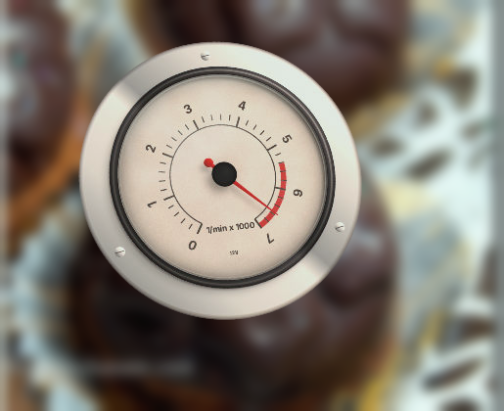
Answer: 6600 rpm
